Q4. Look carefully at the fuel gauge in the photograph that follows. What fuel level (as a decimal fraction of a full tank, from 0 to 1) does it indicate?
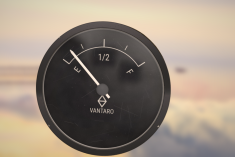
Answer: 0.125
